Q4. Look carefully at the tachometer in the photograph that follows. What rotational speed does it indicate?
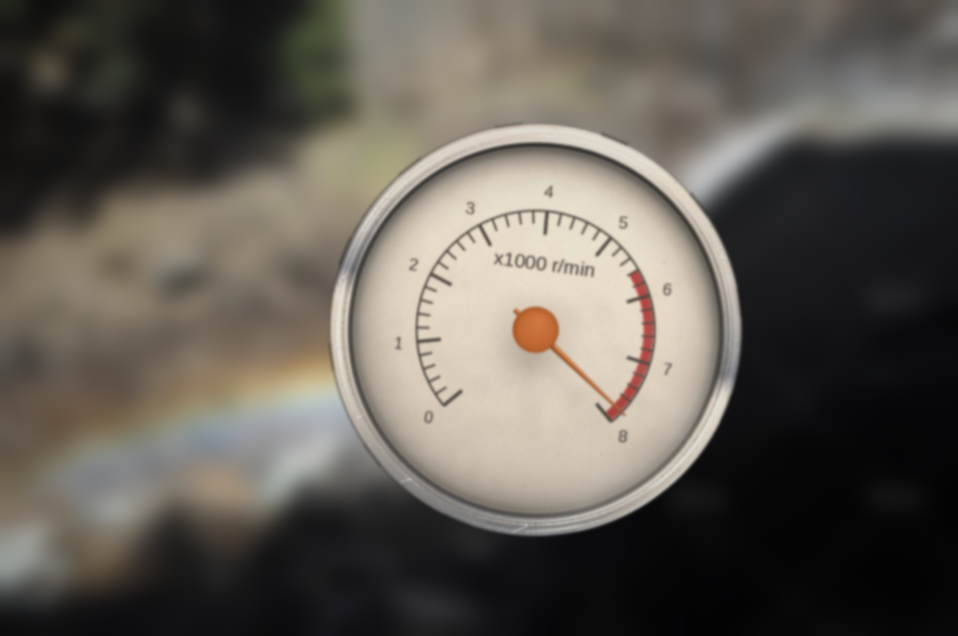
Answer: 7800 rpm
